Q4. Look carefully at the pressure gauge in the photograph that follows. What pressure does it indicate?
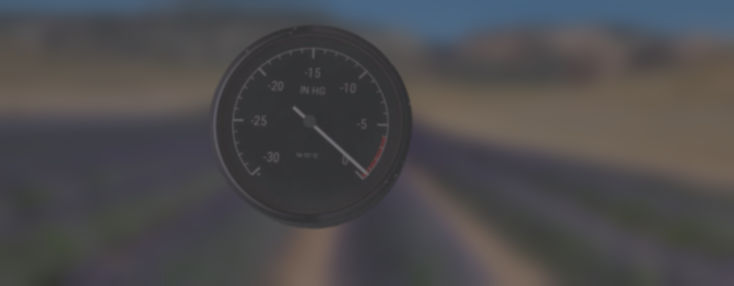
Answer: -0.5 inHg
